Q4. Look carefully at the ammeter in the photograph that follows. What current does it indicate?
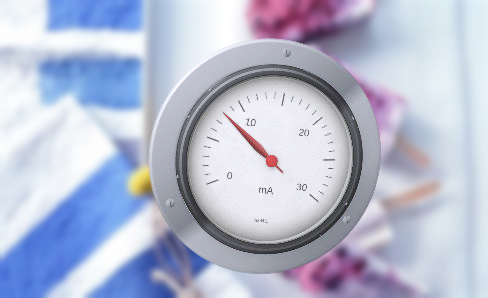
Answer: 8 mA
